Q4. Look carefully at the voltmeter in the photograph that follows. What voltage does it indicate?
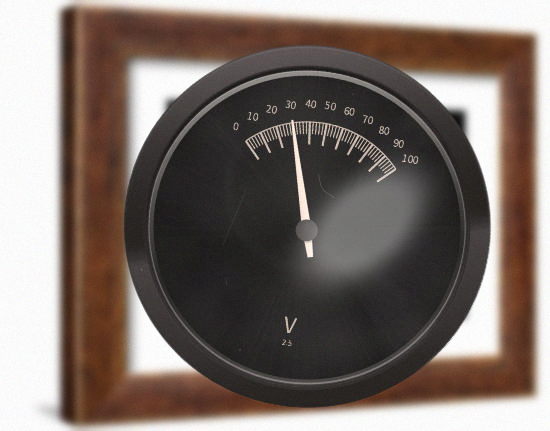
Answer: 30 V
